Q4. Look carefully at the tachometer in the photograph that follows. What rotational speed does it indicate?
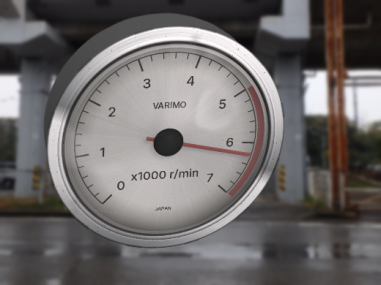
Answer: 6200 rpm
